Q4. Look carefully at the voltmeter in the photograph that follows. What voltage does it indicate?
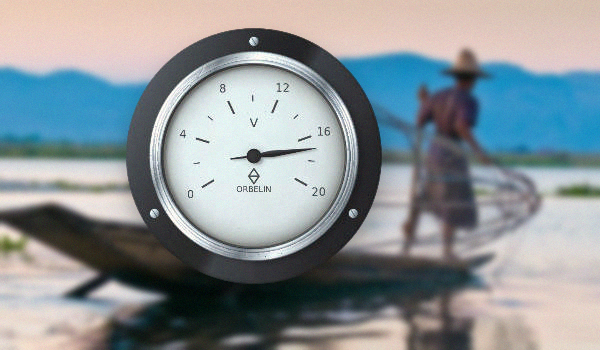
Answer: 17 V
